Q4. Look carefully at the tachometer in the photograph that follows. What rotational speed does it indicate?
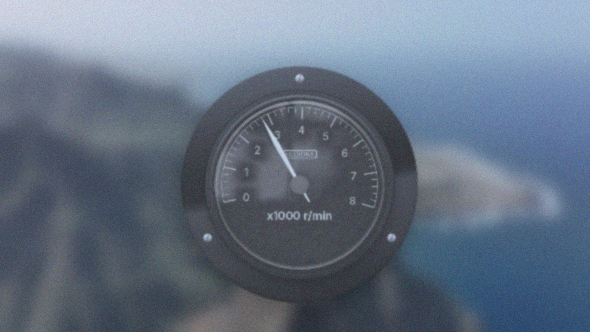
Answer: 2800 rpm
